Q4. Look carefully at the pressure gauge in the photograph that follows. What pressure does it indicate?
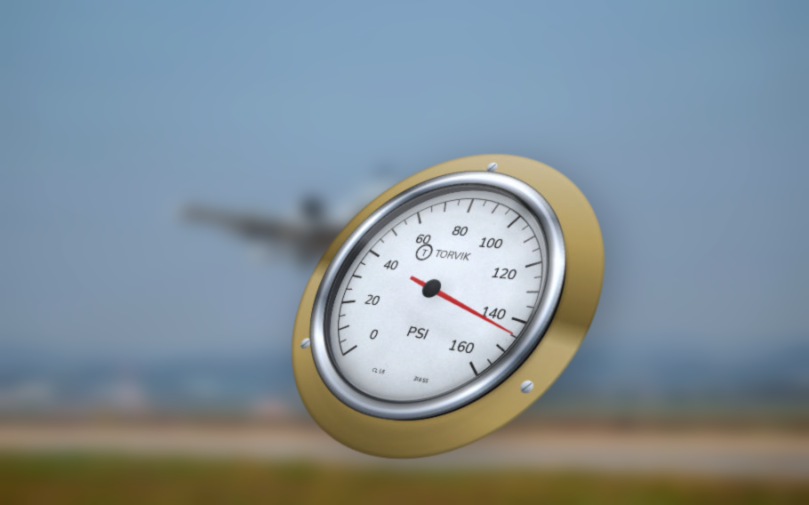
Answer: 145 psi
